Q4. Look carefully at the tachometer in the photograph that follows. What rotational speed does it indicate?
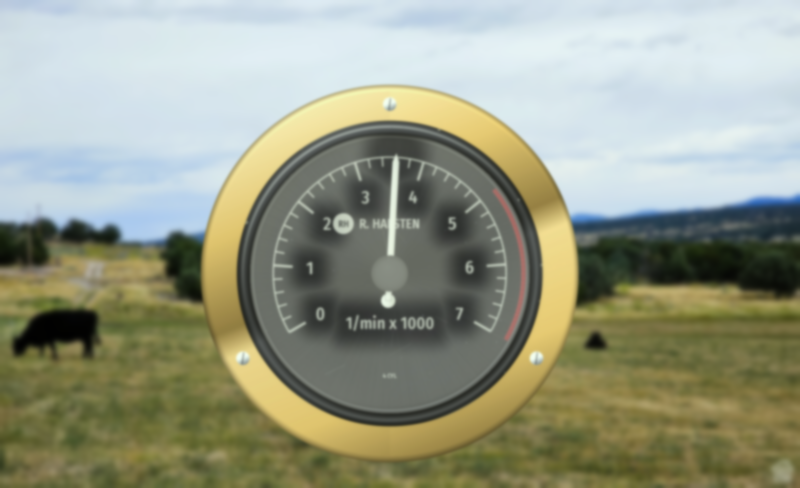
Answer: 3600 rpm
